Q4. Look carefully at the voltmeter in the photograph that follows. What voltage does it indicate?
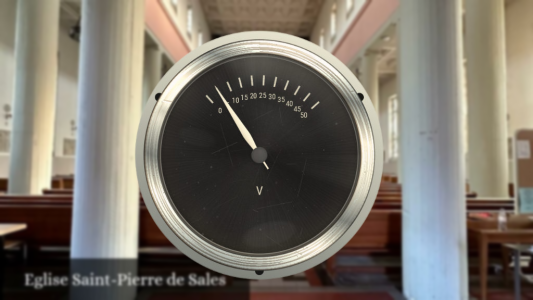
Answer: 5 V
